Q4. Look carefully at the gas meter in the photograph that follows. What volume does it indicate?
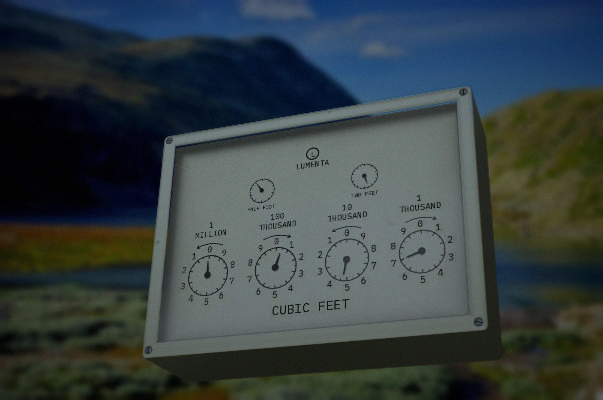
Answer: 4700 ft³
